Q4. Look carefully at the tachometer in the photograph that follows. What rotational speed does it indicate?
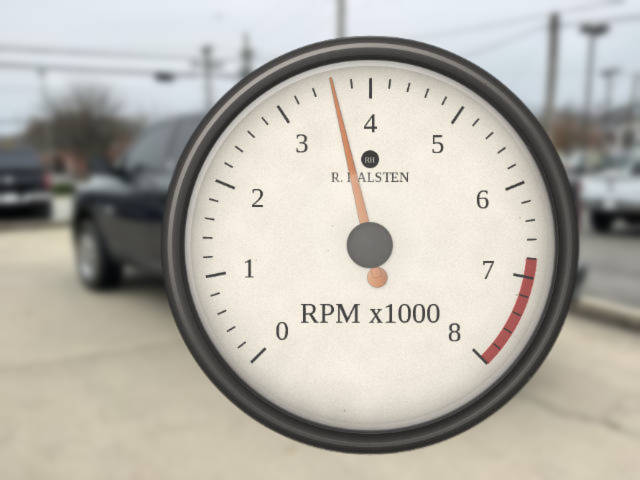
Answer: 3600 rpm
